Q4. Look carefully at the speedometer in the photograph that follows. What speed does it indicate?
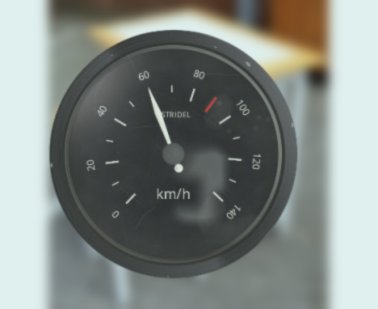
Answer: 60 km/h
